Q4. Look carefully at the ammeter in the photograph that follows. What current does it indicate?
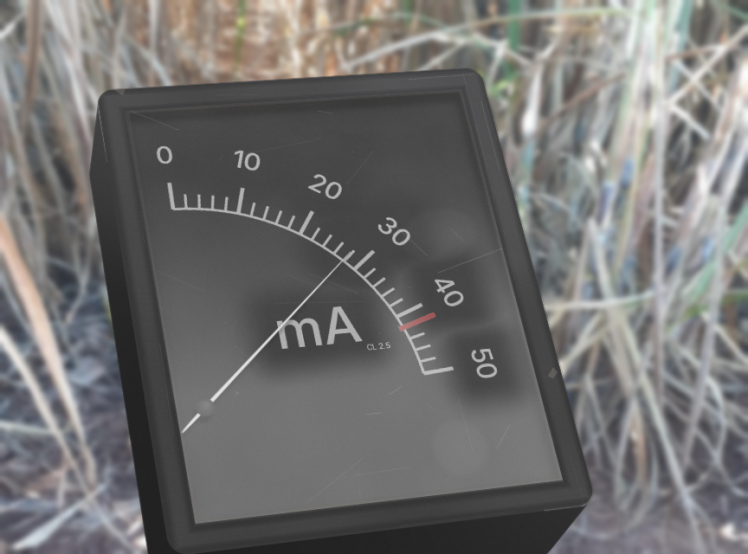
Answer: 28 mA
